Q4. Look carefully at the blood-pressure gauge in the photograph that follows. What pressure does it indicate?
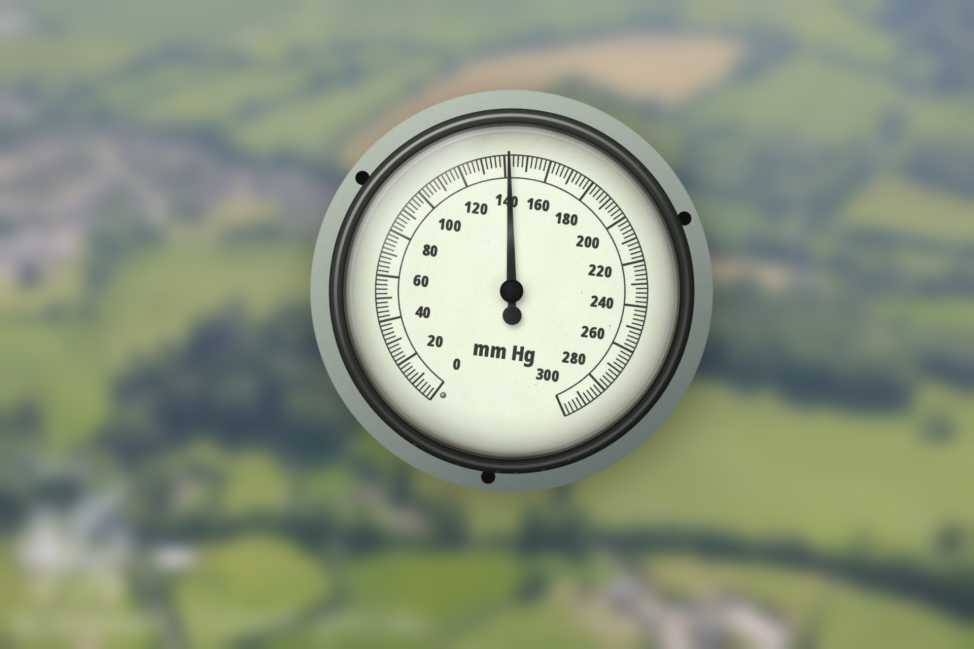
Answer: 142 mmHg
